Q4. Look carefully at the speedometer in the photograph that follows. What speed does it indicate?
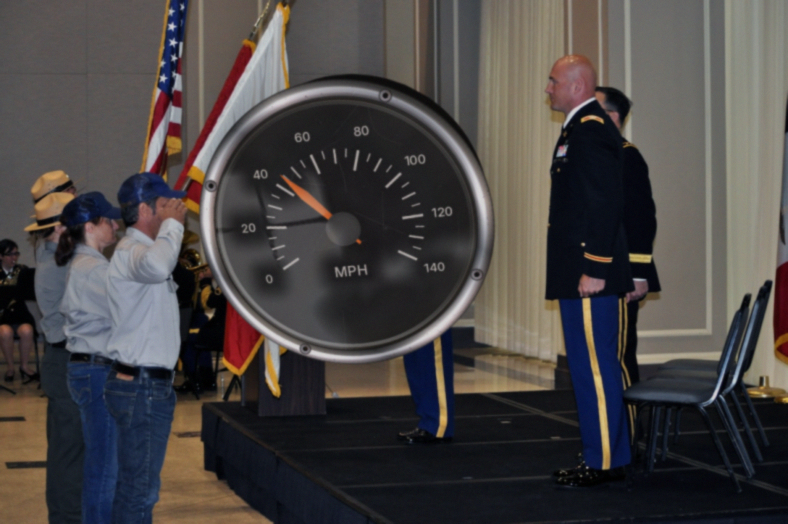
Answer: 45 mph
